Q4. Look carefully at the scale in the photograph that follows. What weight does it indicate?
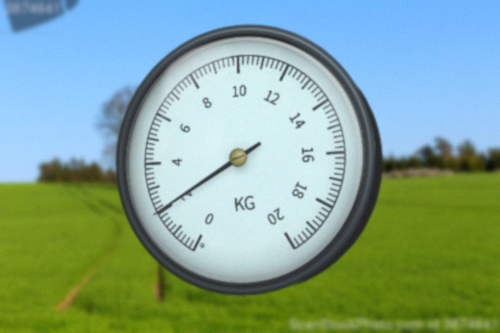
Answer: 2 kg
